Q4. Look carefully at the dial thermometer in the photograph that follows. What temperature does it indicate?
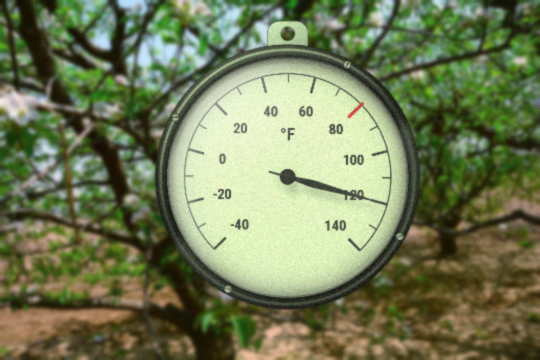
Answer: 120 °F
